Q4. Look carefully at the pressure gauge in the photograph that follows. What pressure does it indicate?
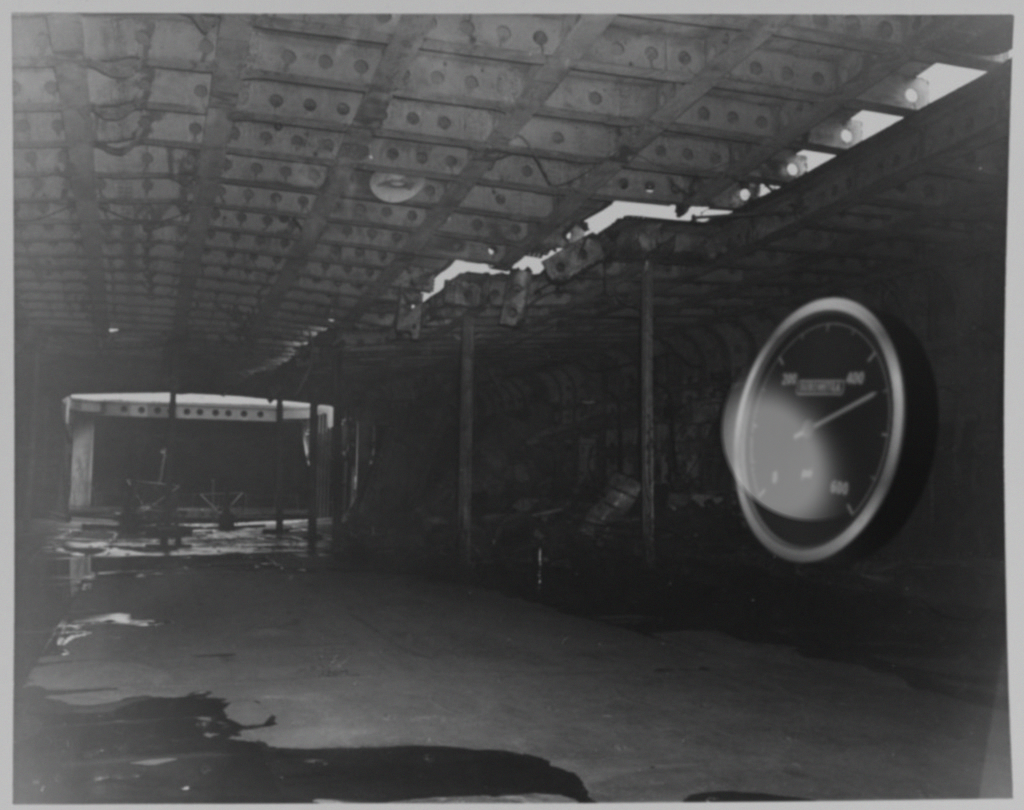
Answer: 450 psi
